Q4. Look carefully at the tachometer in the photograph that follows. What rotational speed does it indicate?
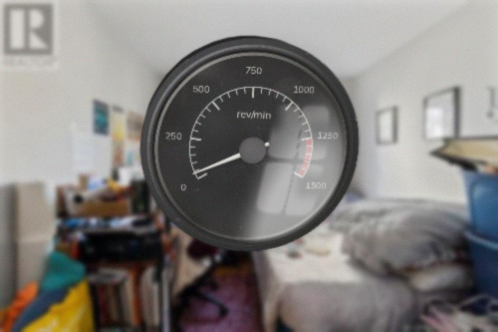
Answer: 50 rpm
